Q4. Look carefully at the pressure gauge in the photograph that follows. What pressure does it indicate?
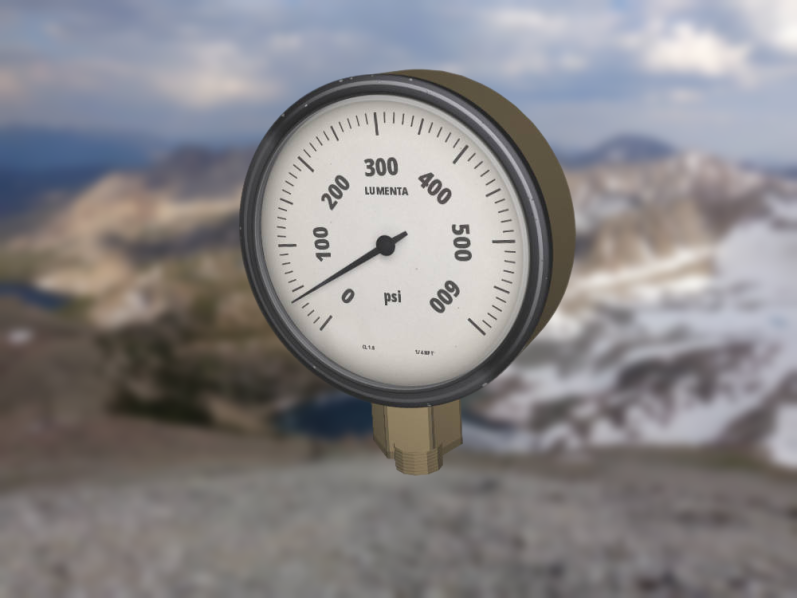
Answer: 40 psi
